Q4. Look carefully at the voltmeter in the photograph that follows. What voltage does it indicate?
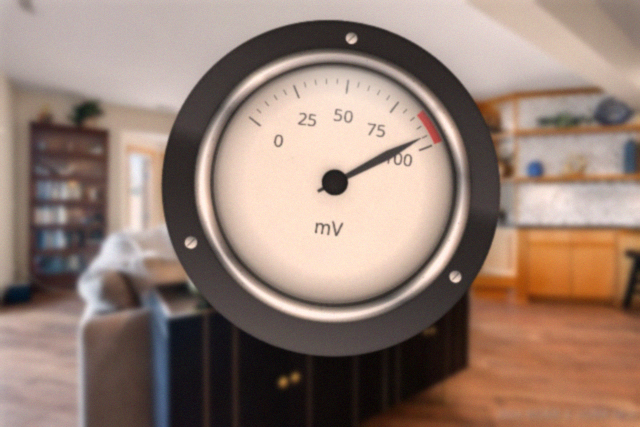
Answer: 95 mV
